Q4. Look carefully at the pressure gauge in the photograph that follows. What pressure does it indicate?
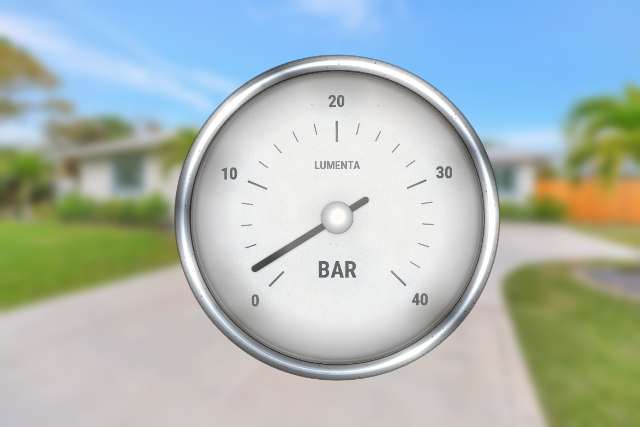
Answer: 2 bar
